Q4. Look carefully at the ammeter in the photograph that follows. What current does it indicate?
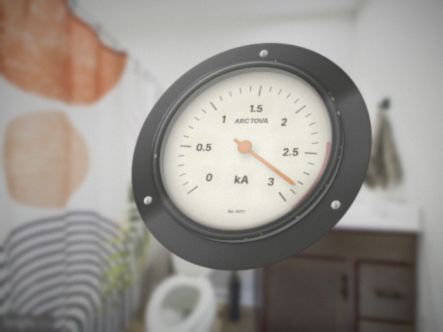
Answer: 2.85 kA
